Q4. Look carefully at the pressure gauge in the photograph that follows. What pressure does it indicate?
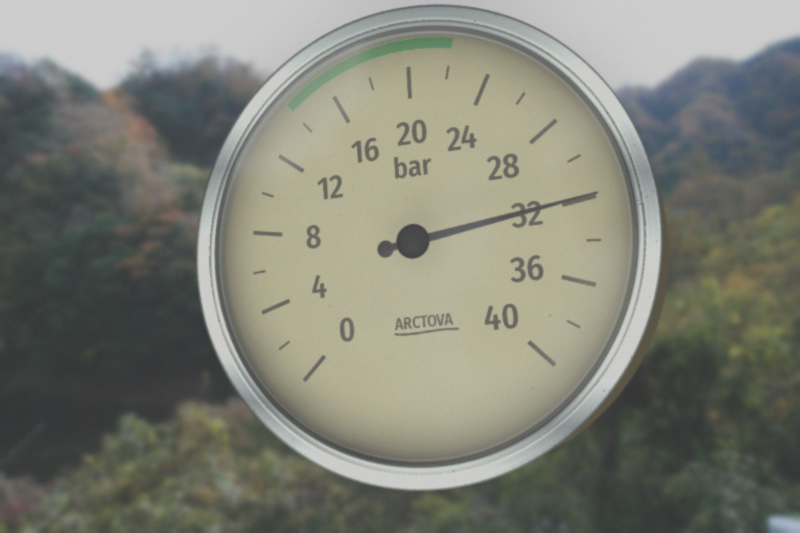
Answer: 32 bar
